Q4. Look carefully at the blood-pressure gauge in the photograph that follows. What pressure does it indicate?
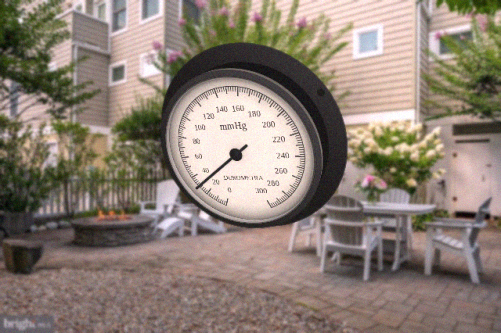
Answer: 30 mmHg
